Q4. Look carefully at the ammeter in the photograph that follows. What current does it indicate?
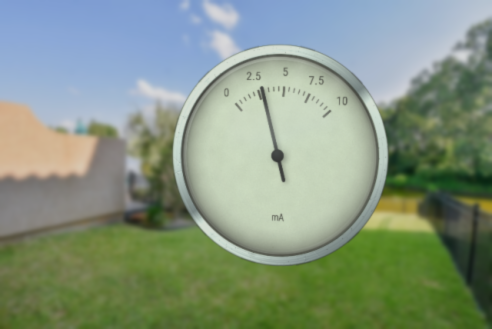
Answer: 3 mA
